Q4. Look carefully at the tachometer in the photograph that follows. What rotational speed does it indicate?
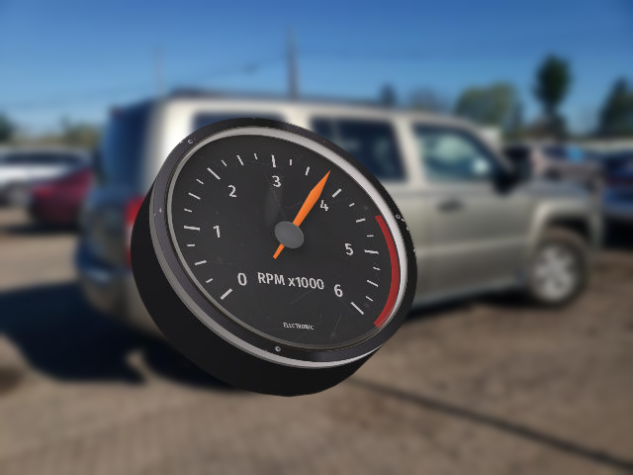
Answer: 3750 rpm
